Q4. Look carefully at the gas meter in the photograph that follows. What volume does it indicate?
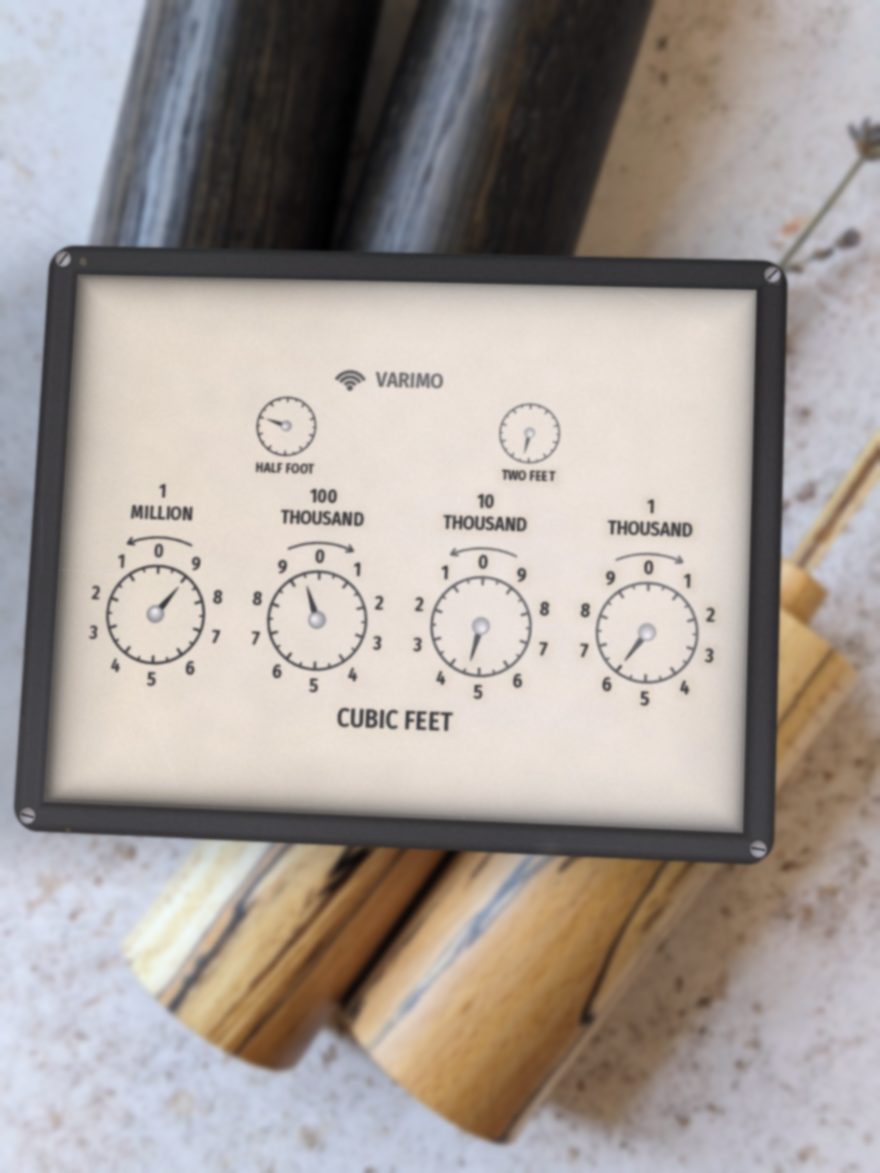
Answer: 894600 ft³
